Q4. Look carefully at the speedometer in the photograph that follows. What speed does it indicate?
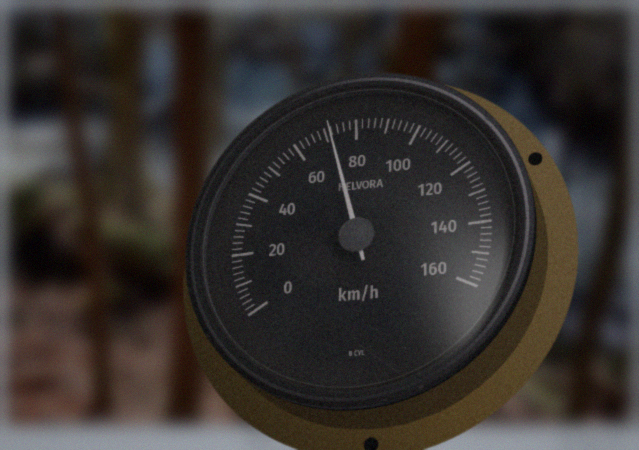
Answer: 72 km/h
